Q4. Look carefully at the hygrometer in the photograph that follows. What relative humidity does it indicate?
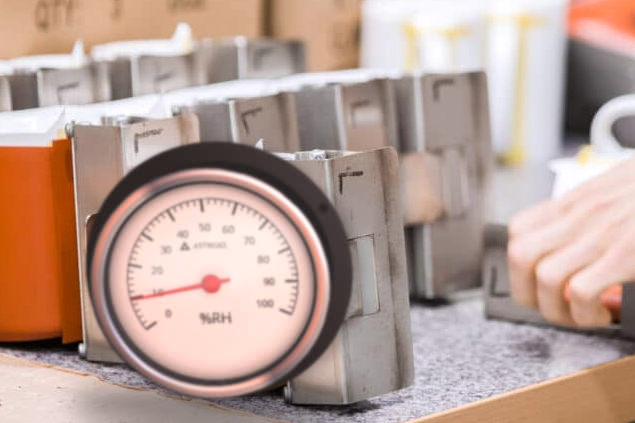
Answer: 10 %
